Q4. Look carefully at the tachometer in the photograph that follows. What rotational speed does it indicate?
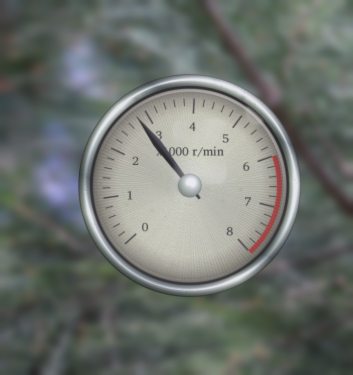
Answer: 2800 rpm
